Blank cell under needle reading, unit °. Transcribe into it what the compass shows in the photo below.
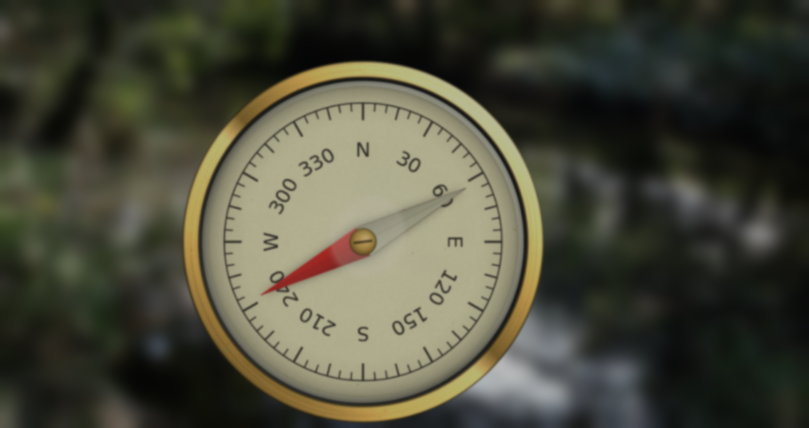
242.5 °
